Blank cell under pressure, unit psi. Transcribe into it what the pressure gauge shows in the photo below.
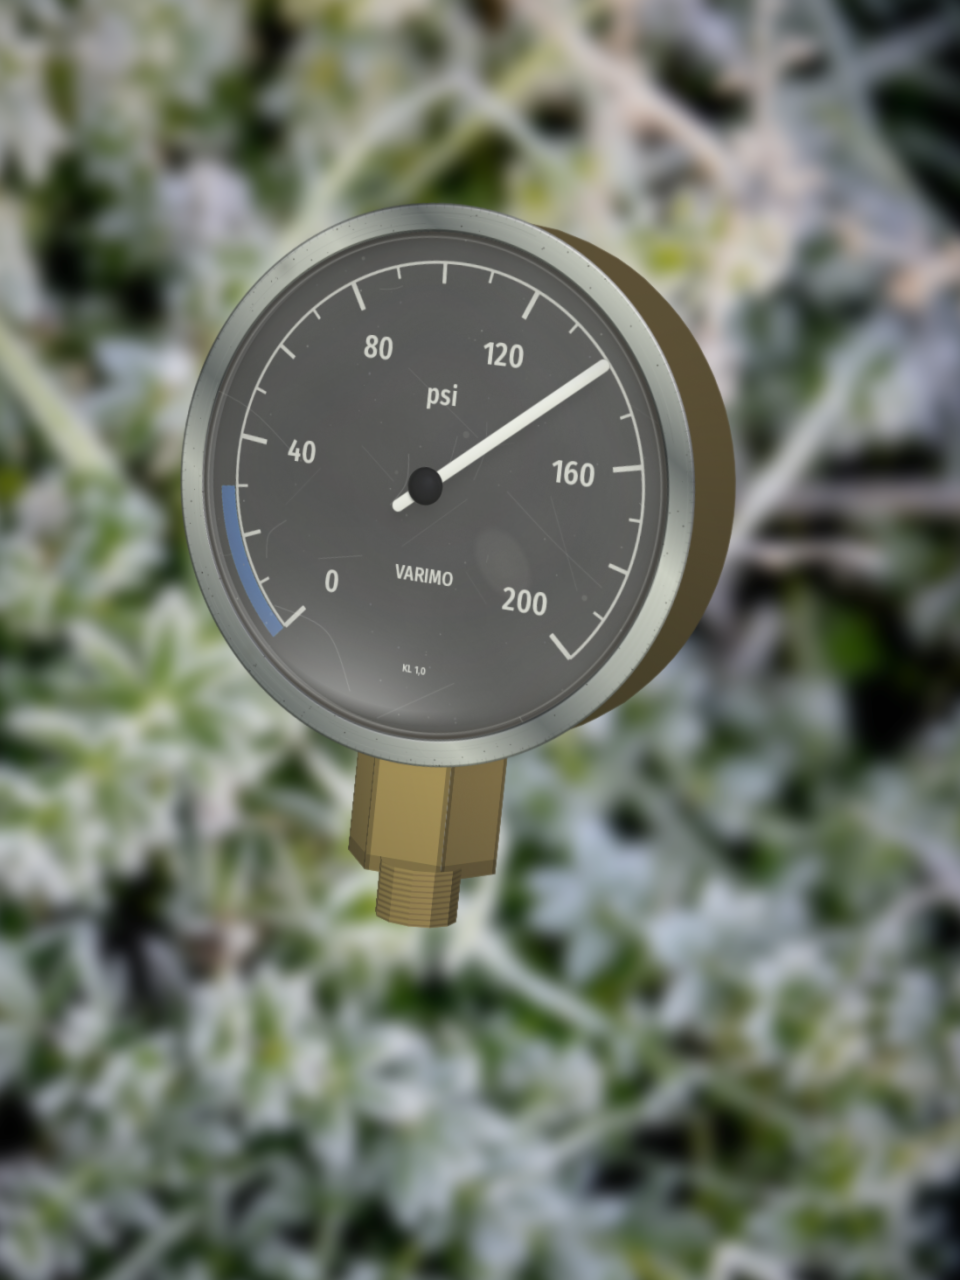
140 psi
